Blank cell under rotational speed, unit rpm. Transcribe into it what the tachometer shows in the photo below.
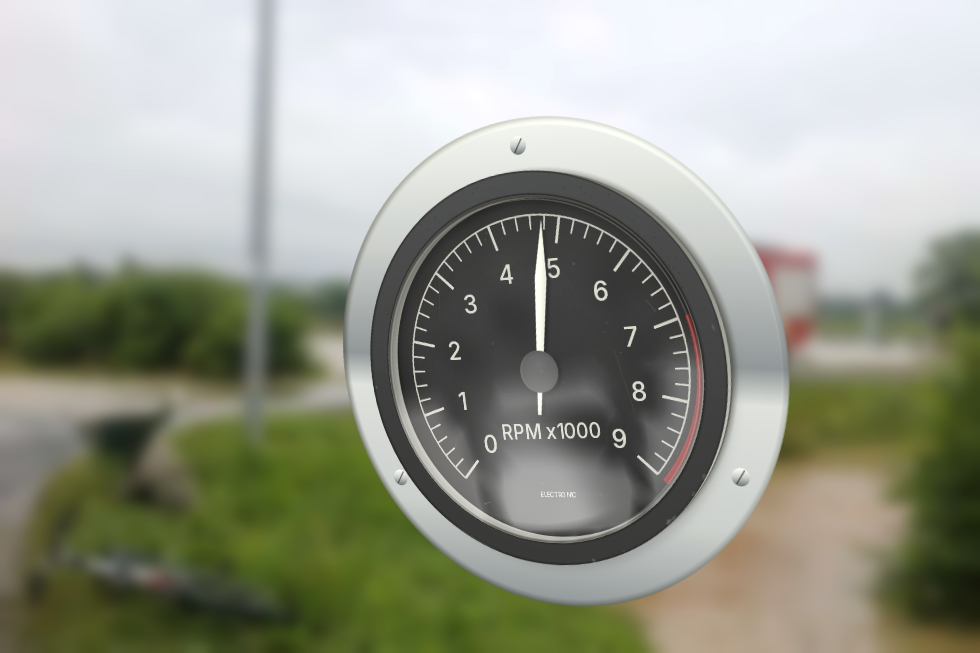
4800 rpm
